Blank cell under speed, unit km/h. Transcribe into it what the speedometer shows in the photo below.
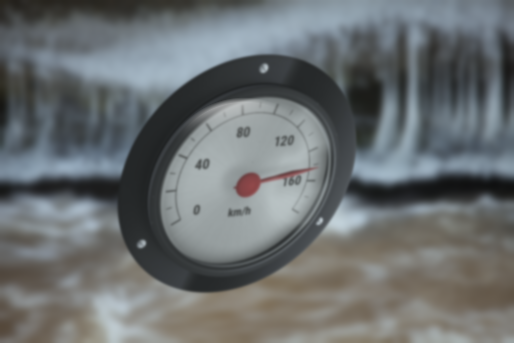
150 km/h
